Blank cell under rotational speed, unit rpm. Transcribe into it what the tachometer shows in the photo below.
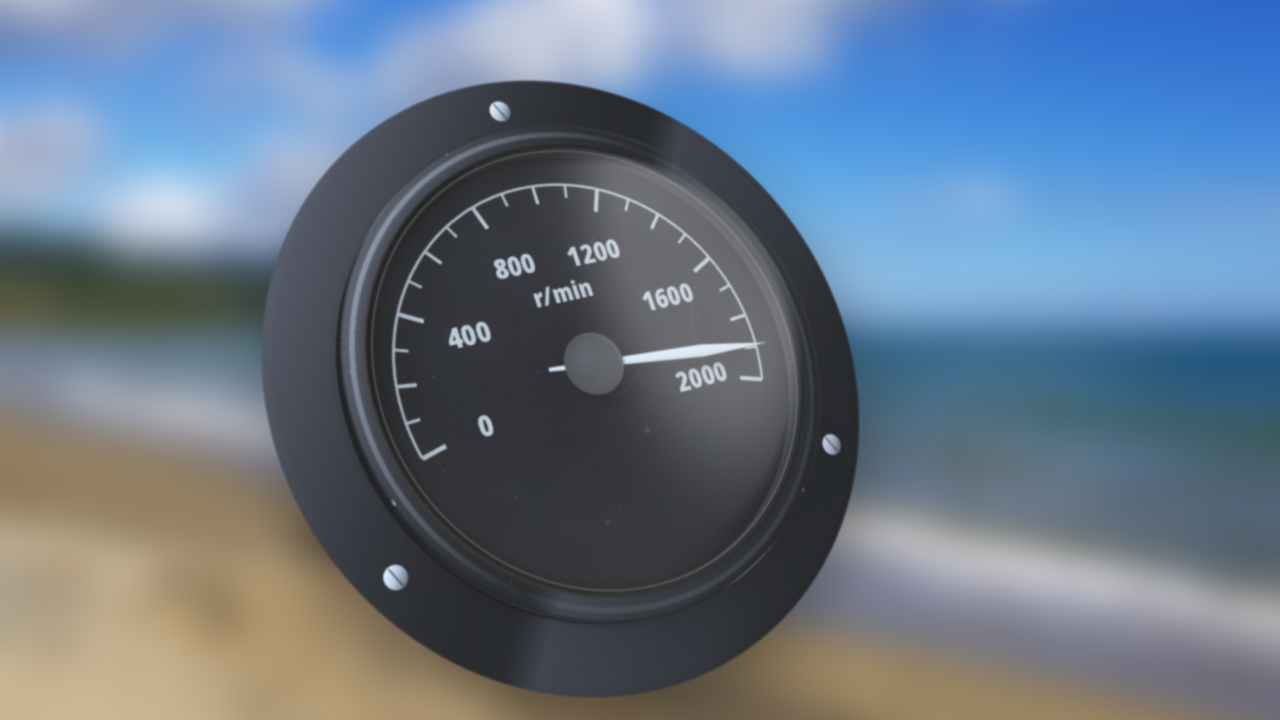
1900 rpm
